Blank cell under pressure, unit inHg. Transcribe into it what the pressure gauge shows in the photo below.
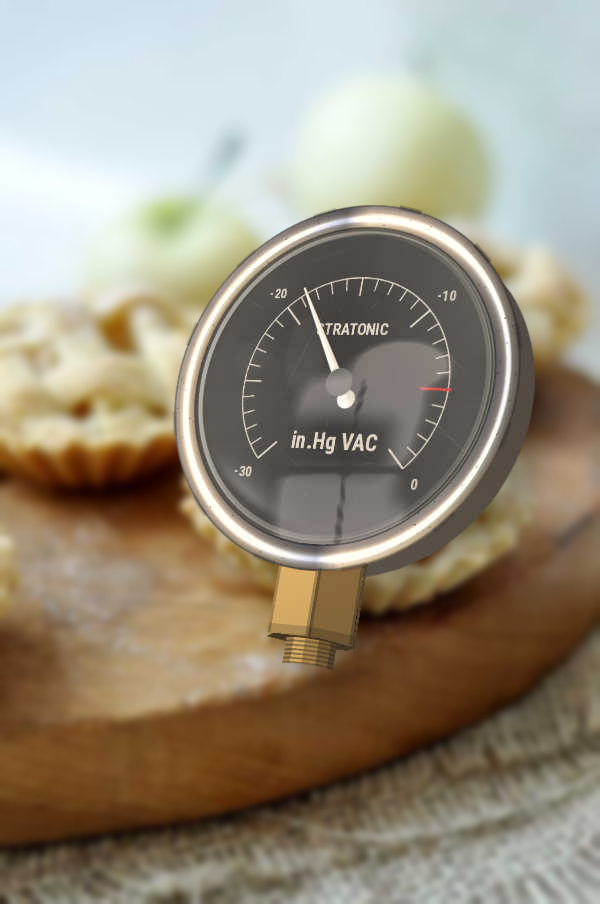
-18.5 inHg
